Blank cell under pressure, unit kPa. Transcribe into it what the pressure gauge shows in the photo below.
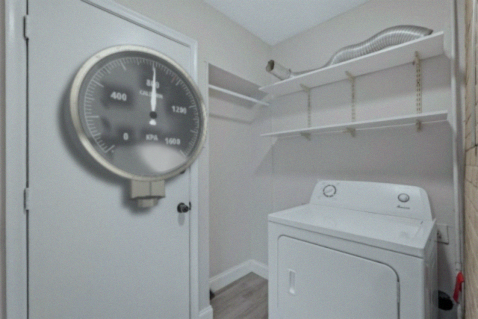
800 kPa
